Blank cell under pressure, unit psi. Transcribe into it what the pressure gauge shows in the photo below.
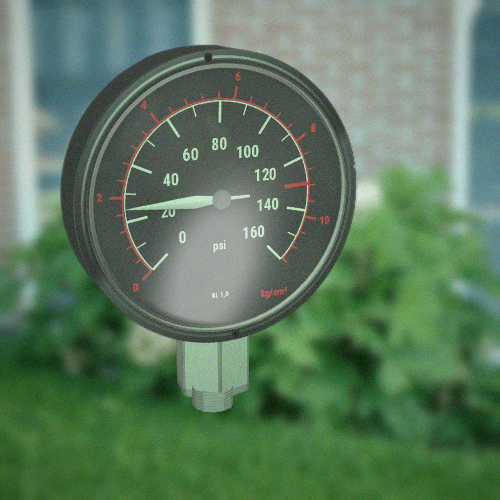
25 psi
